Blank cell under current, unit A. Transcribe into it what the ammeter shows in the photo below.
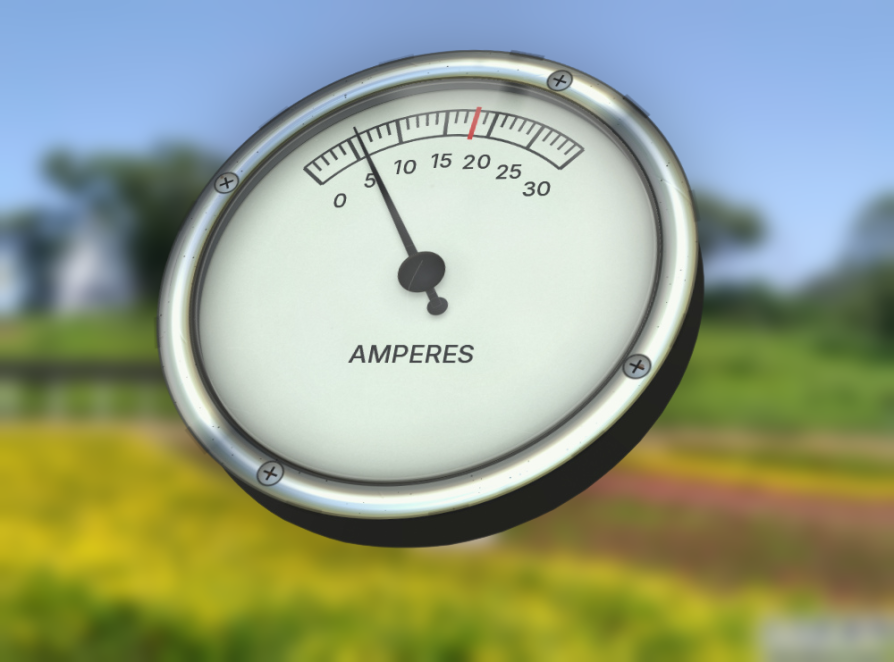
6 A
